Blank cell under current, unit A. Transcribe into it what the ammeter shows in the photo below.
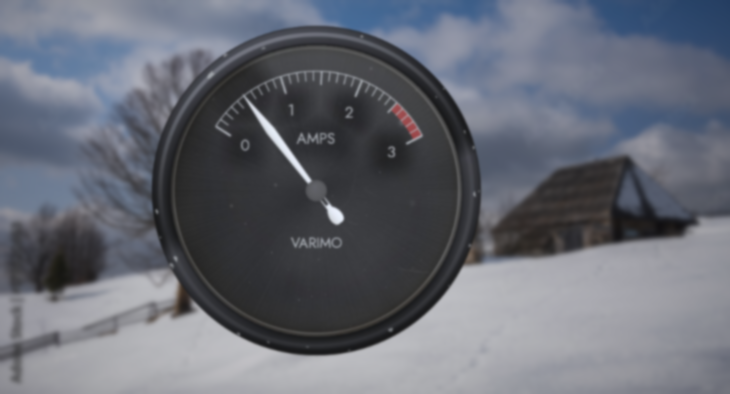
0.5 A
